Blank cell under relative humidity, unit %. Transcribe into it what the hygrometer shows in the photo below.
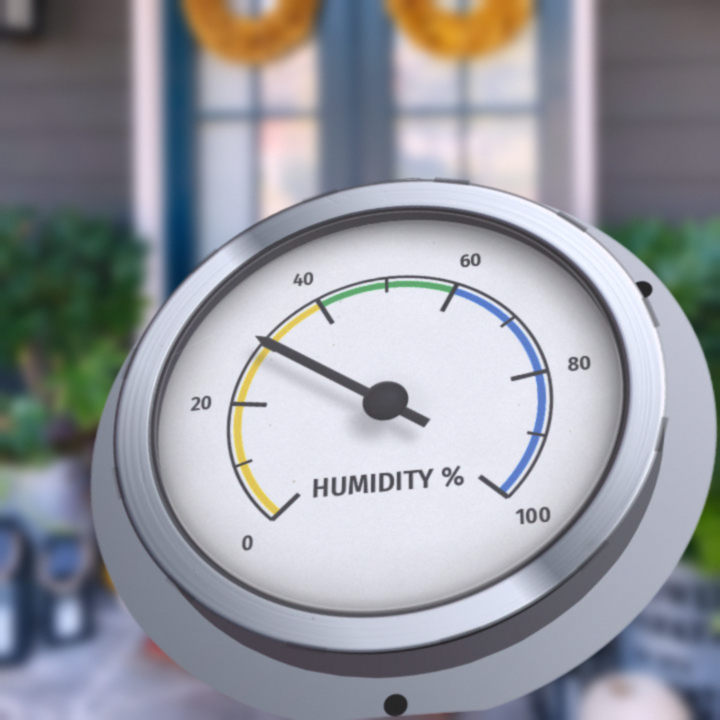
30 %
